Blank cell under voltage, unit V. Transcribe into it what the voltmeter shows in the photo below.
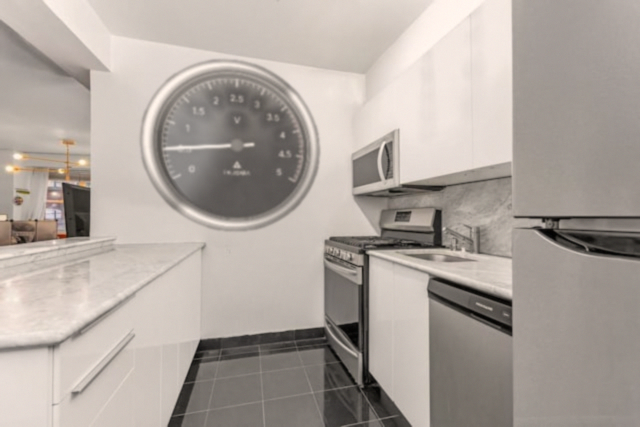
0.5 V
